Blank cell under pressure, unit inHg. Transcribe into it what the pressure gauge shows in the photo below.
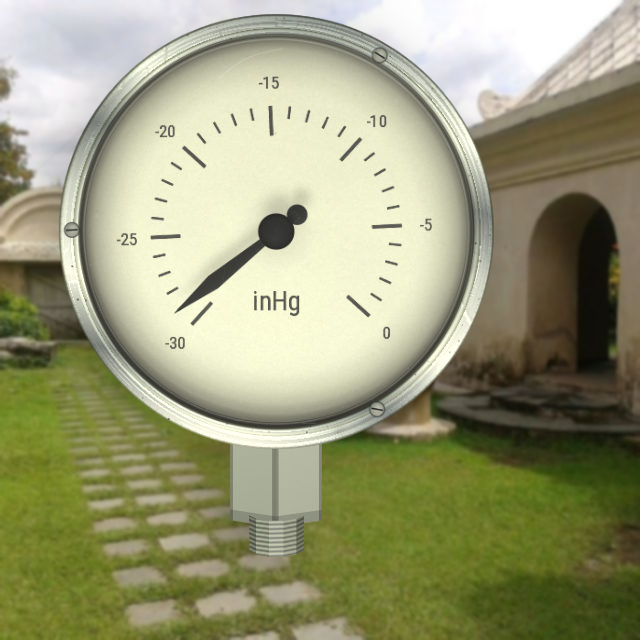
-29 inHg
